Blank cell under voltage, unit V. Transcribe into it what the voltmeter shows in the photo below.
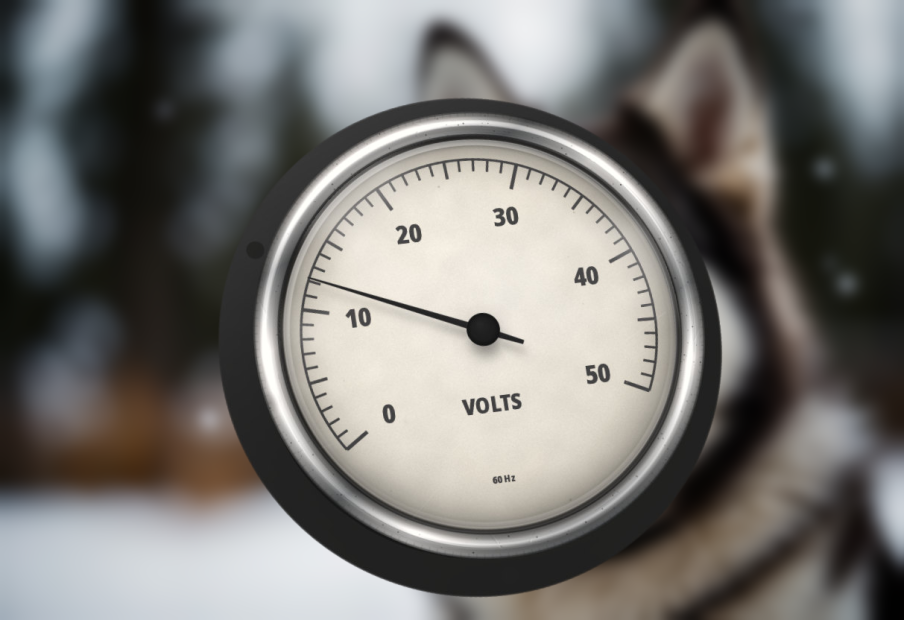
12 V
